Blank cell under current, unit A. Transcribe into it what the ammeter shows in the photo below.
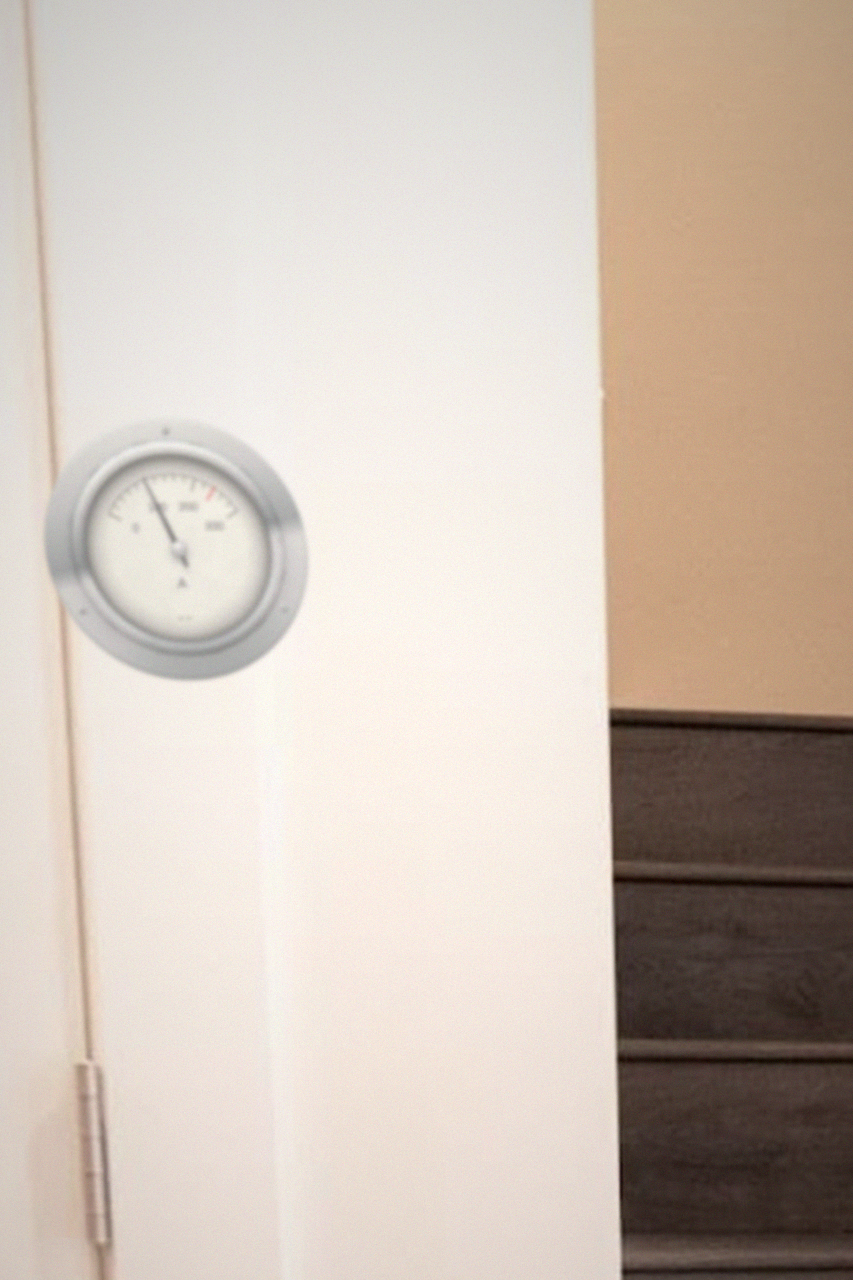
100 A
